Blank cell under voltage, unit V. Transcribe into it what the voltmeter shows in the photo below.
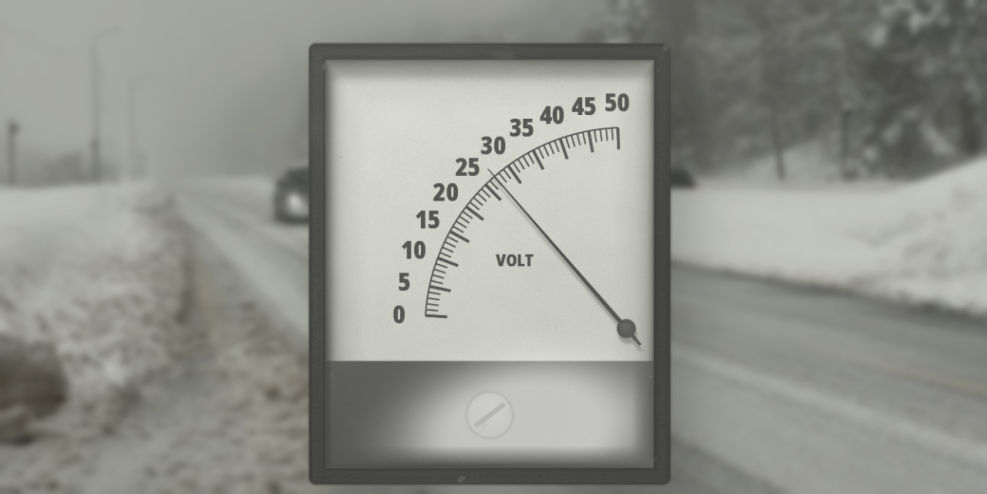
27 V
